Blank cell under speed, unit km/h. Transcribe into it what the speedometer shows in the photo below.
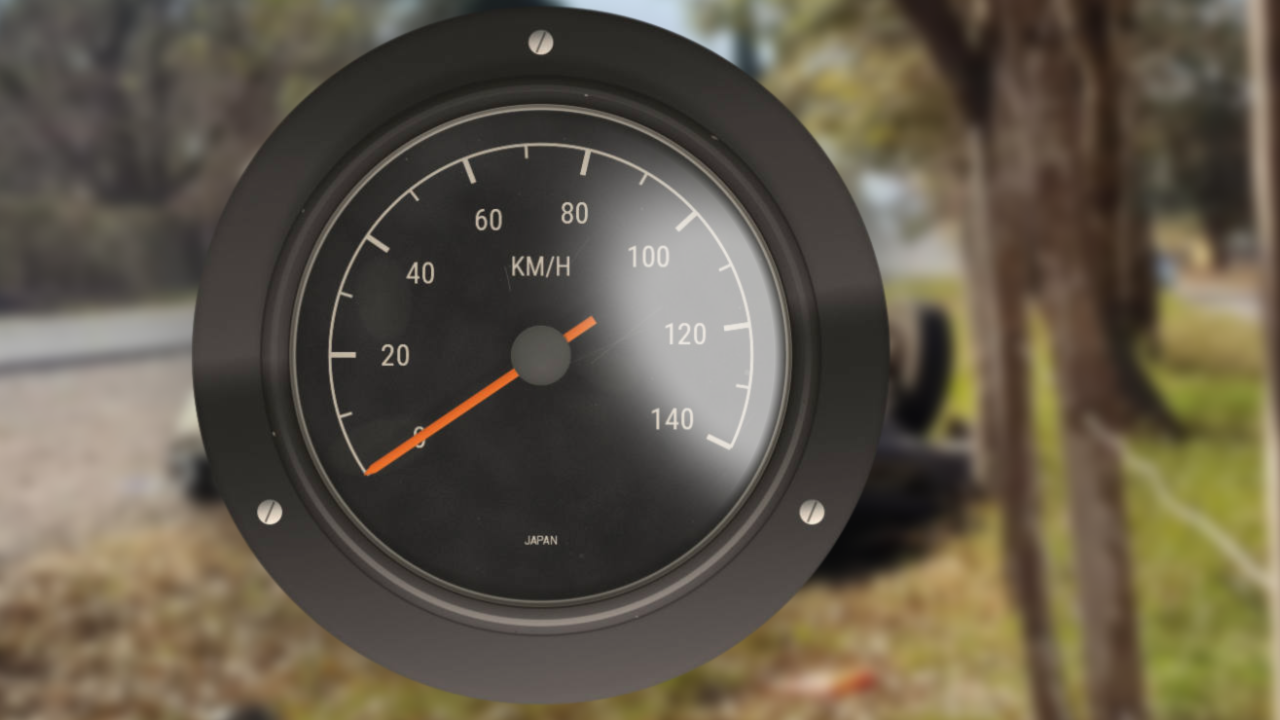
0 km/h
